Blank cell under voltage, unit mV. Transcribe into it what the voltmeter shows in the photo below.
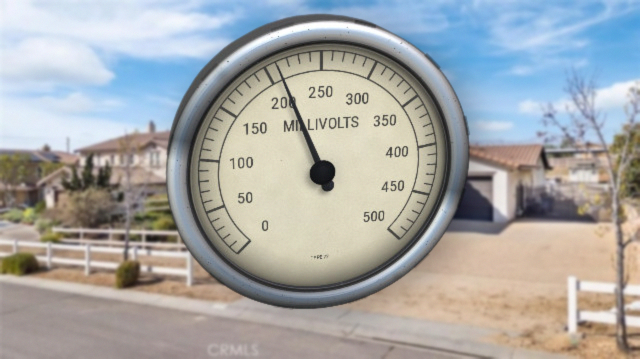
210 mV
